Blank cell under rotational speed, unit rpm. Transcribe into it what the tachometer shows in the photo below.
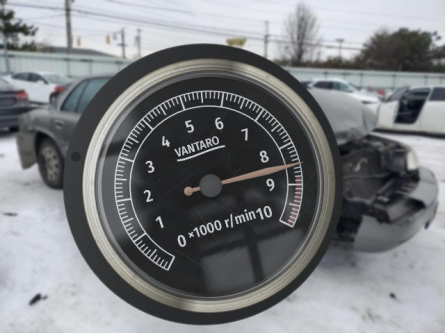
8500 rpm
